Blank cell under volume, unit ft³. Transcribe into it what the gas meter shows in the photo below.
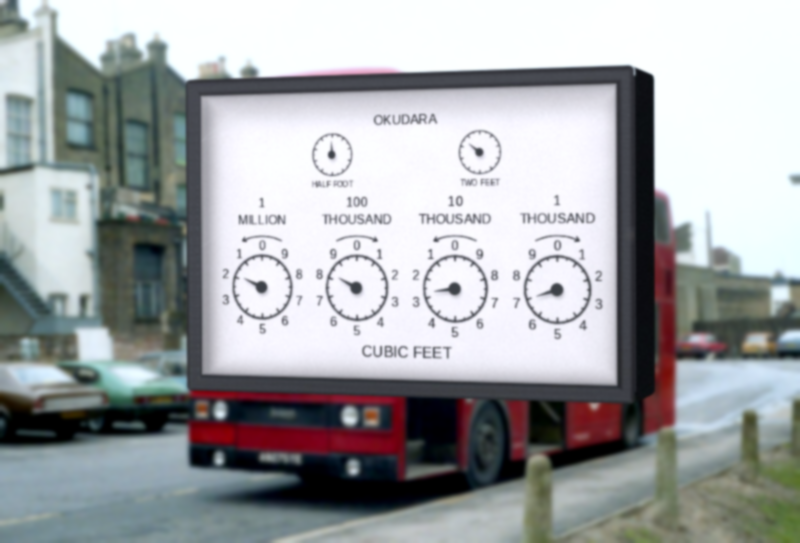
182700 ft³
